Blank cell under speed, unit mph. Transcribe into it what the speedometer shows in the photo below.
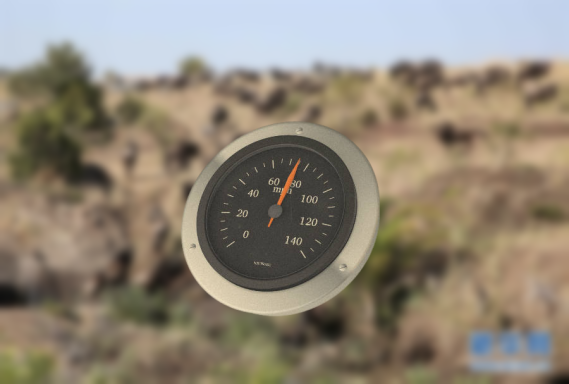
75 mph
